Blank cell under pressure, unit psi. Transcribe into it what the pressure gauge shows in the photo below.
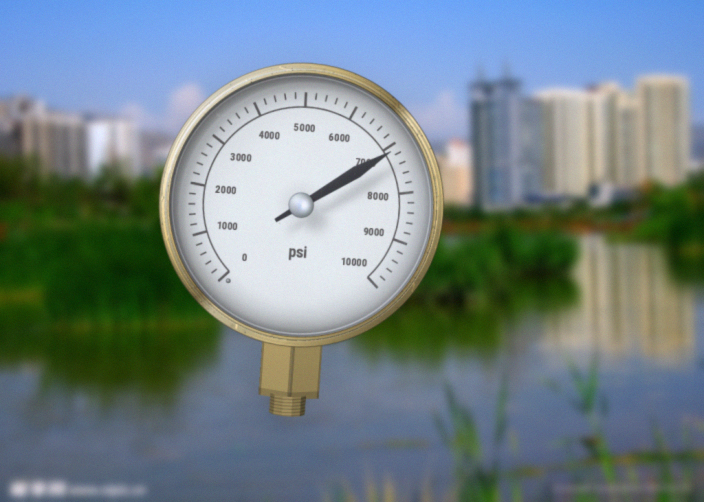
7100 psi
